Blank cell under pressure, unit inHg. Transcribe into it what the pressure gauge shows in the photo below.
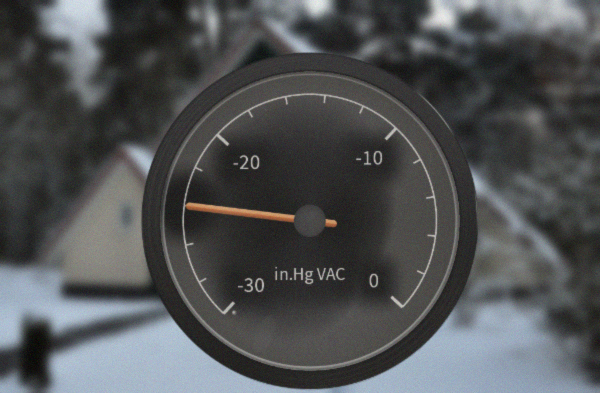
-24 inHg
